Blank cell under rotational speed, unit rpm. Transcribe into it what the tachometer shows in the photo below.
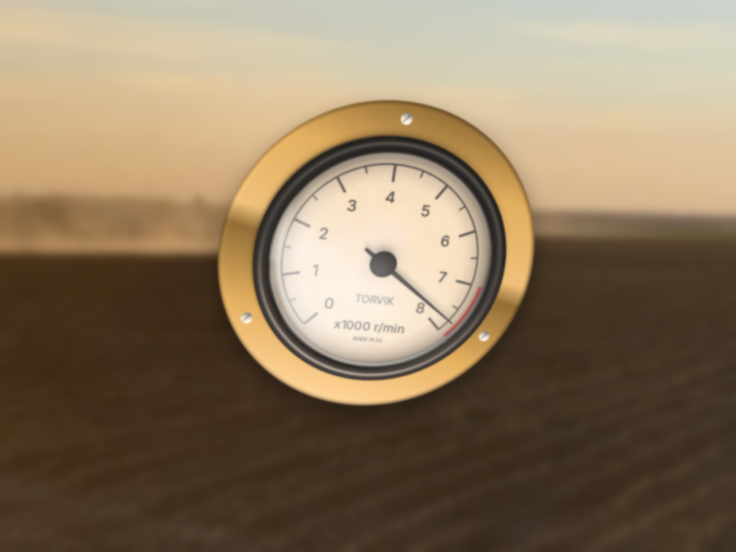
7750 rpm
